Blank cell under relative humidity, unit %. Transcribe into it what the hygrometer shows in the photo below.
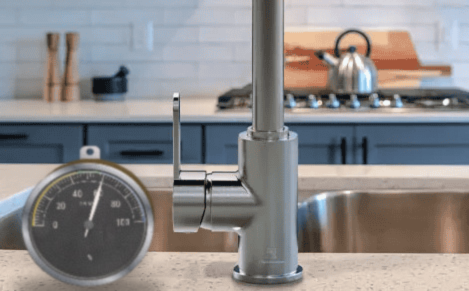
60 %
